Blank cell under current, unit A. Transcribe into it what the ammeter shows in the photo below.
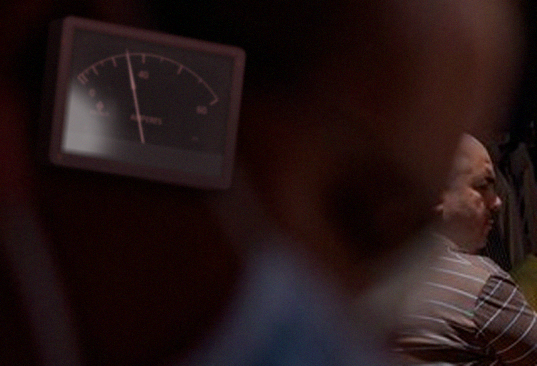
35 A
